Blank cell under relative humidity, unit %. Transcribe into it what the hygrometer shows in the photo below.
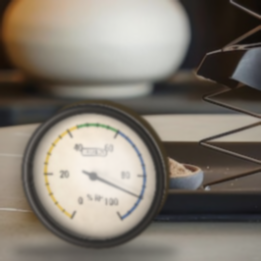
88 %
